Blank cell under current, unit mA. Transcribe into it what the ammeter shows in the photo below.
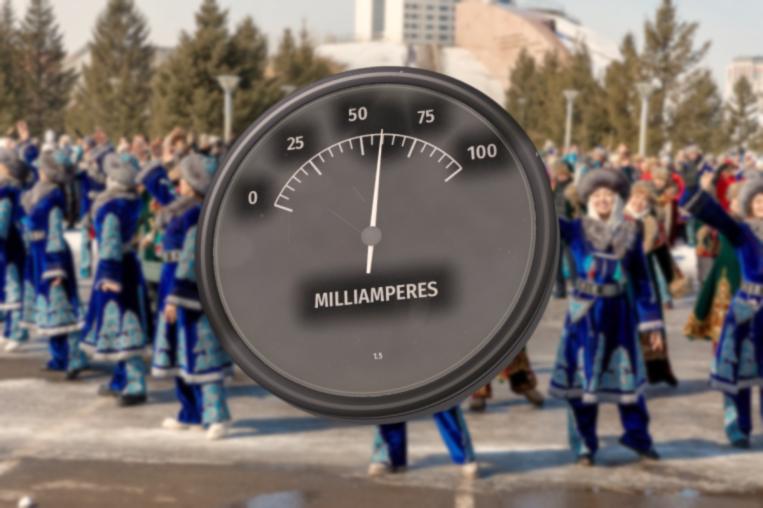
60 mA
